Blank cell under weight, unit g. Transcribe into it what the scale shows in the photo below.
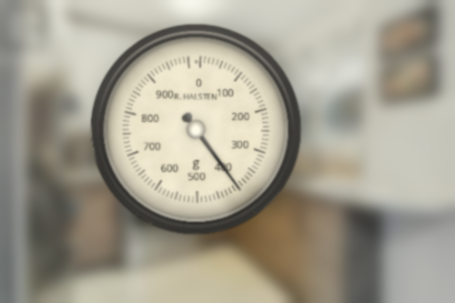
400 g
